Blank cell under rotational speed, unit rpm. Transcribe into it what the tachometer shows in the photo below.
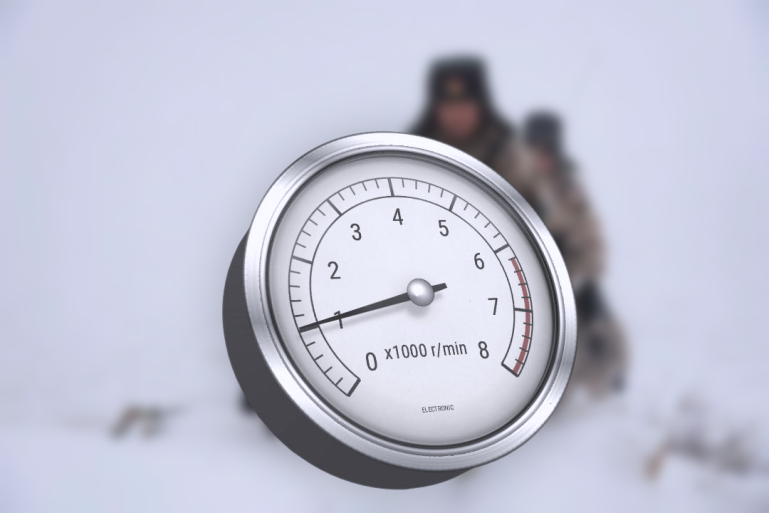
1000 rpm
